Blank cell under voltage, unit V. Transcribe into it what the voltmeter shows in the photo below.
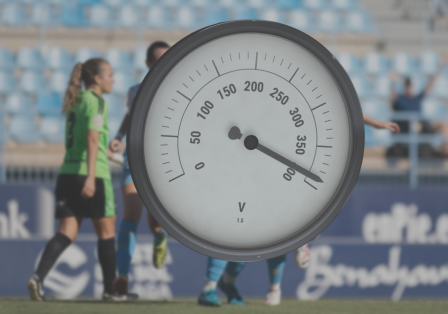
390 V
